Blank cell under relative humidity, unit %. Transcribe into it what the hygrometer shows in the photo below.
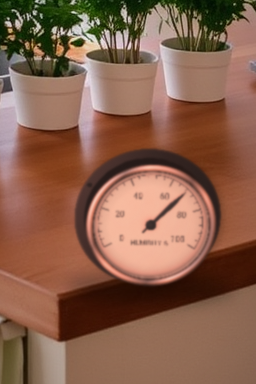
68 %
